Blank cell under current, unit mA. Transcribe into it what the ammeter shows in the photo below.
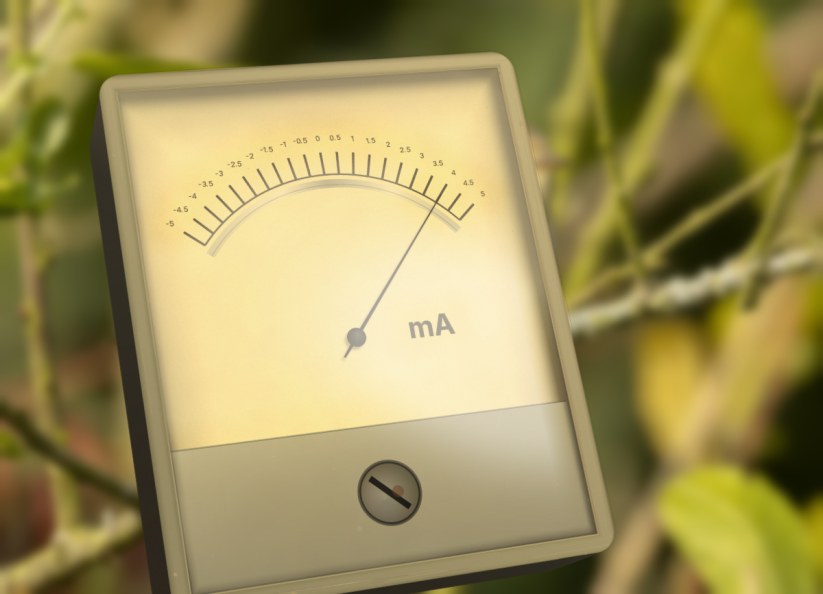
4 mA
